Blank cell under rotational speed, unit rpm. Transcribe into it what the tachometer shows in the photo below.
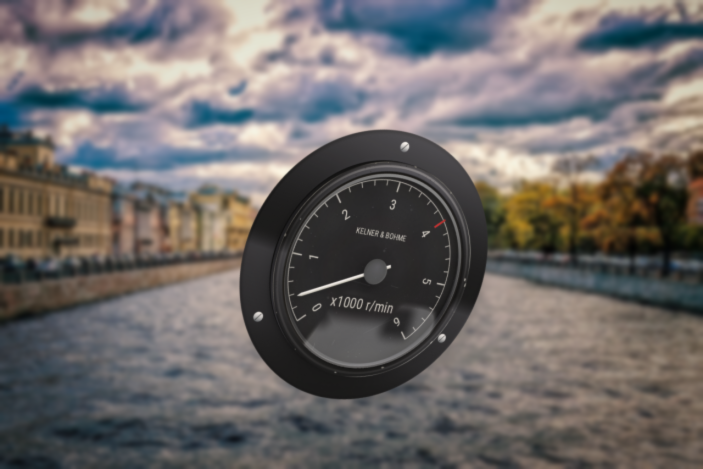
400 rpm
